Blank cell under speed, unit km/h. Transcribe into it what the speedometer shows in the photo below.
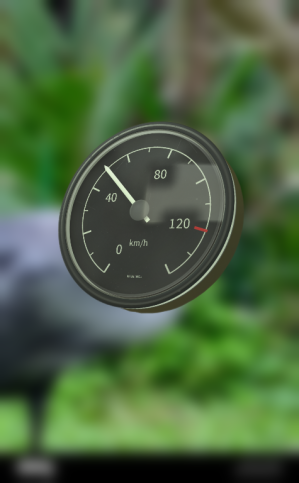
50 km/h
